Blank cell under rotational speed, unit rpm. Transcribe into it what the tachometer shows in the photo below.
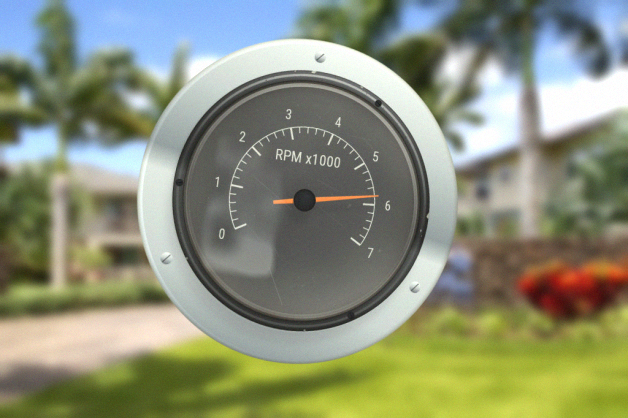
5800 rpm
